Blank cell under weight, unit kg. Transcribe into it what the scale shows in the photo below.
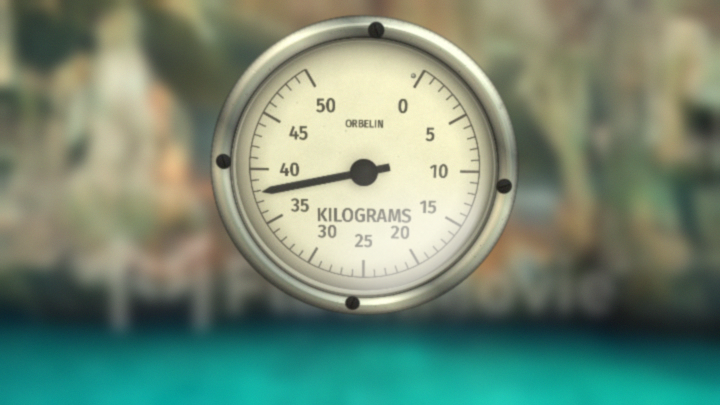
38 kg
